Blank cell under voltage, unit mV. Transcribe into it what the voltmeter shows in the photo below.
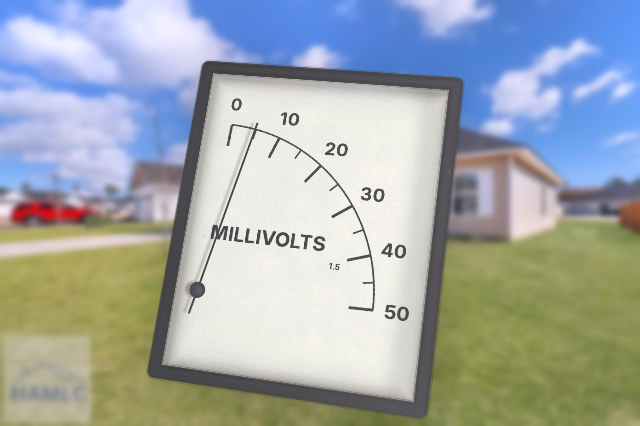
5 mV
